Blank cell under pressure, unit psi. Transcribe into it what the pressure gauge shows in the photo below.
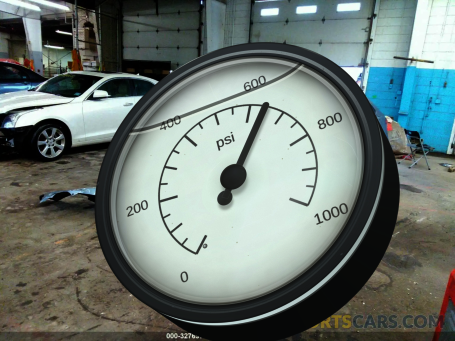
650 psi
